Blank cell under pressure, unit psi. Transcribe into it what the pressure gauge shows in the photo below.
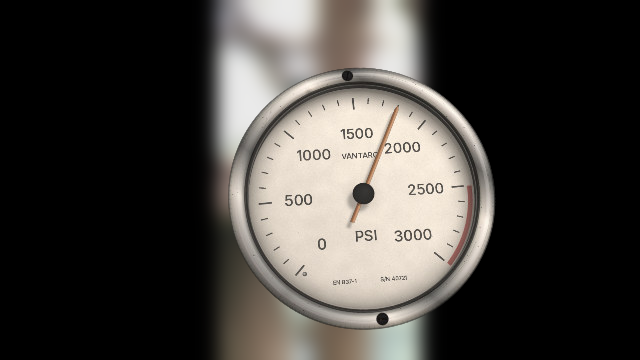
1800 psi
